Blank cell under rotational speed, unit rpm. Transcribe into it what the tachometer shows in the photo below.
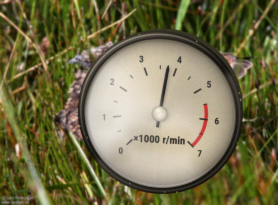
3750 rpm
